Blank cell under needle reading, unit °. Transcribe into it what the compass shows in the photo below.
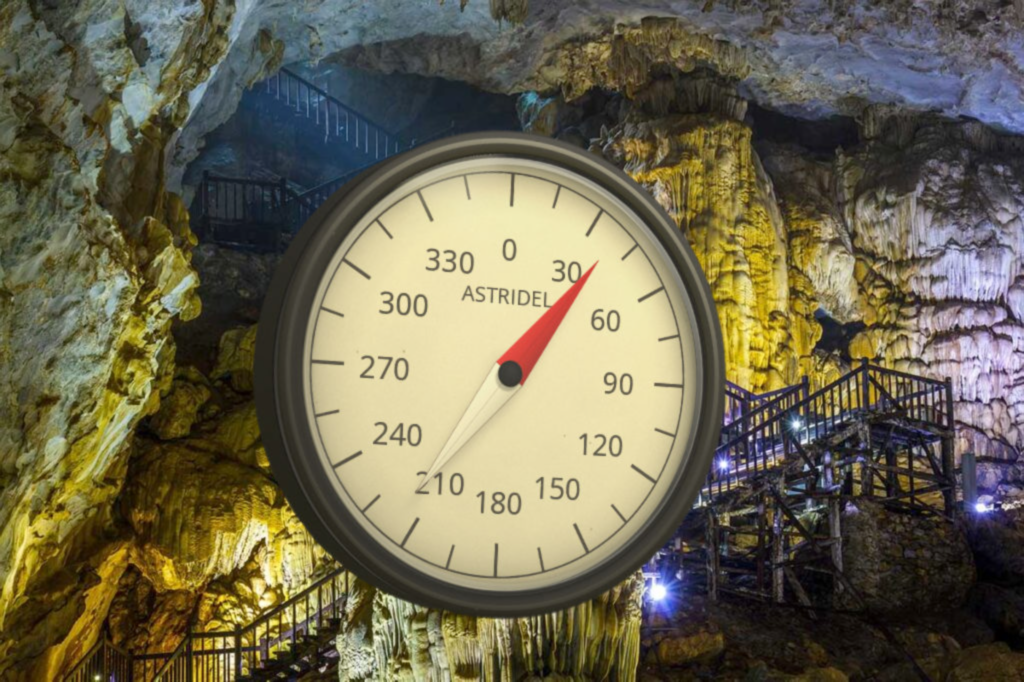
37.5 °
